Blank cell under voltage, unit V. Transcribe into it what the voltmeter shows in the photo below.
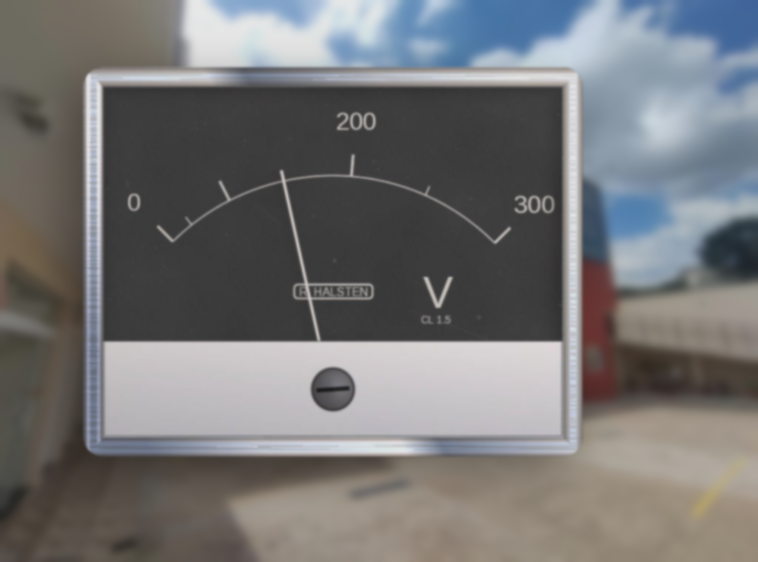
150 V
